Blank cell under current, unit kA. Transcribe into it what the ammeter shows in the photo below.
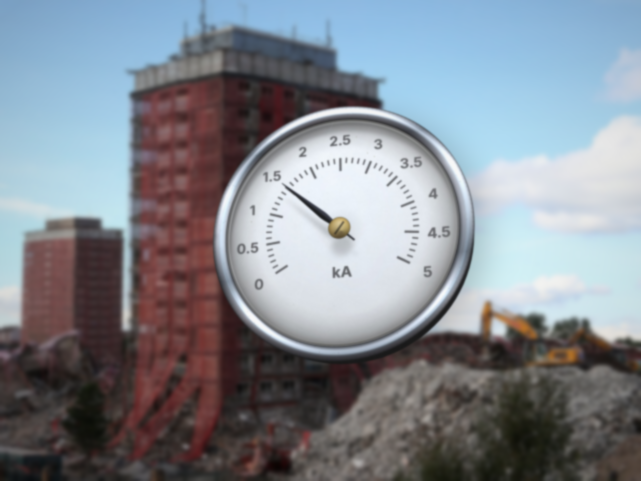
1.5 kA
